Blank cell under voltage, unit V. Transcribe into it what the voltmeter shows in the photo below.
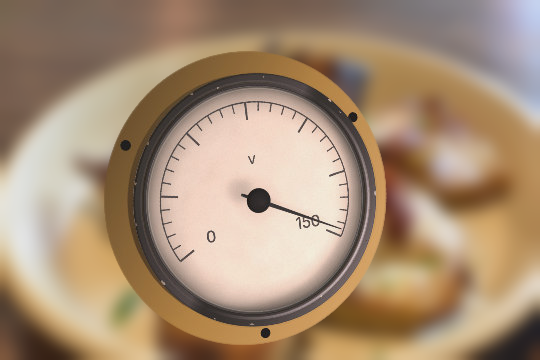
147.5 V
